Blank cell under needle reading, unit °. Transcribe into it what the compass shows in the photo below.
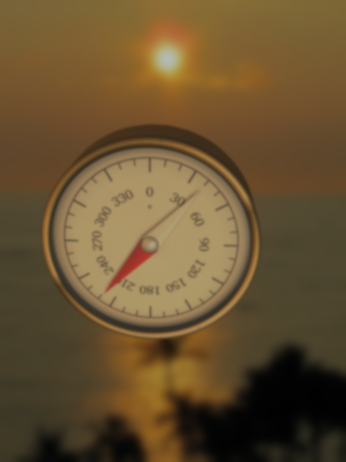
220 °
